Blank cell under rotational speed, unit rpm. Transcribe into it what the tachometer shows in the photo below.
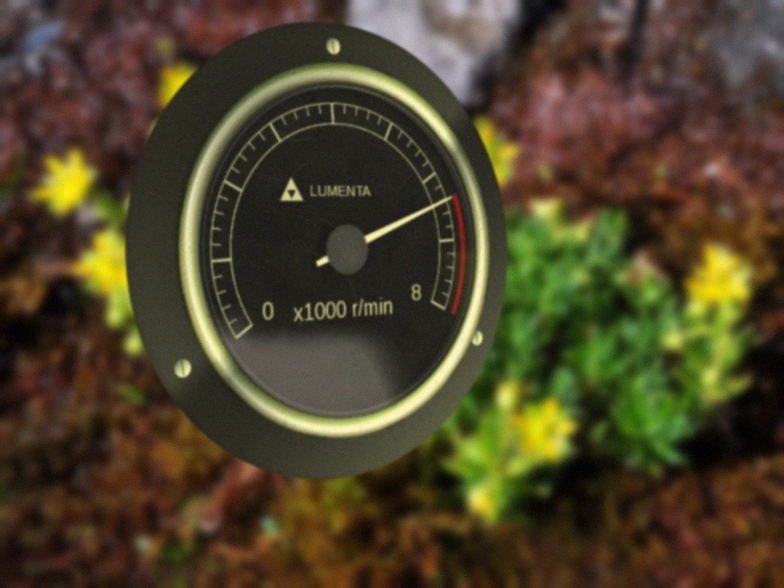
6400 rpm
